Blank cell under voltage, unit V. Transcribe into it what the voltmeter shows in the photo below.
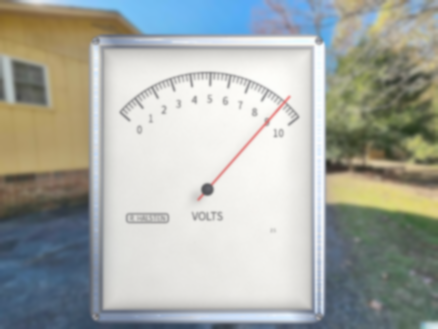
9 V
